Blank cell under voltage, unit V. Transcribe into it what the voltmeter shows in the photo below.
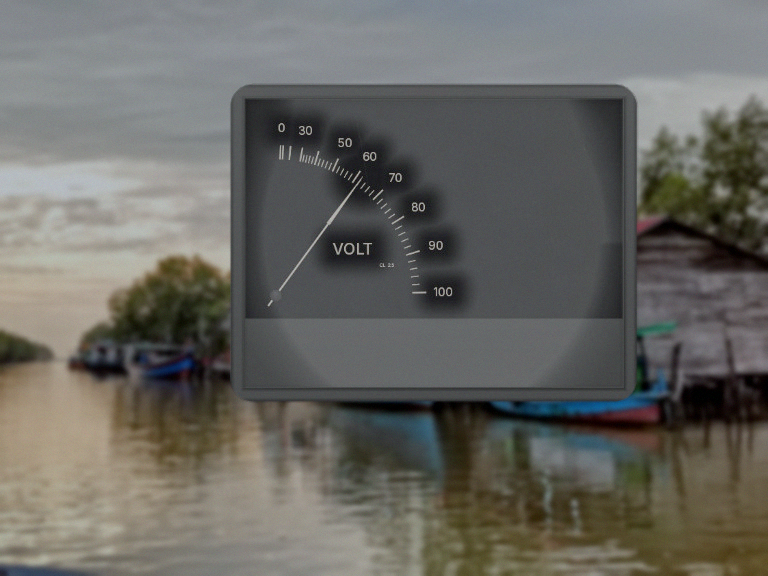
62 V
